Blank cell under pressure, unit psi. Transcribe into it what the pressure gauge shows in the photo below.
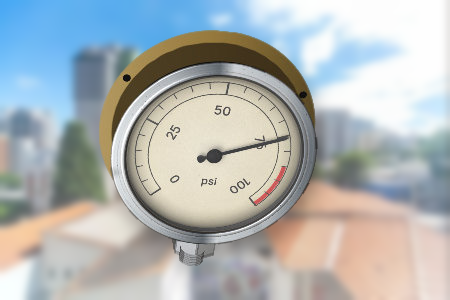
75 psi
